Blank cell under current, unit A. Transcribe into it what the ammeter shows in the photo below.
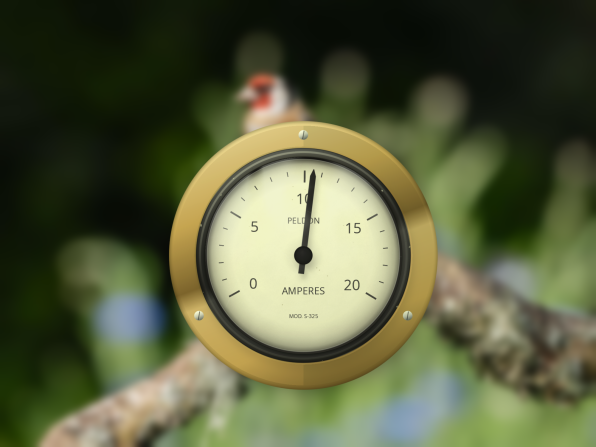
10.5 A
